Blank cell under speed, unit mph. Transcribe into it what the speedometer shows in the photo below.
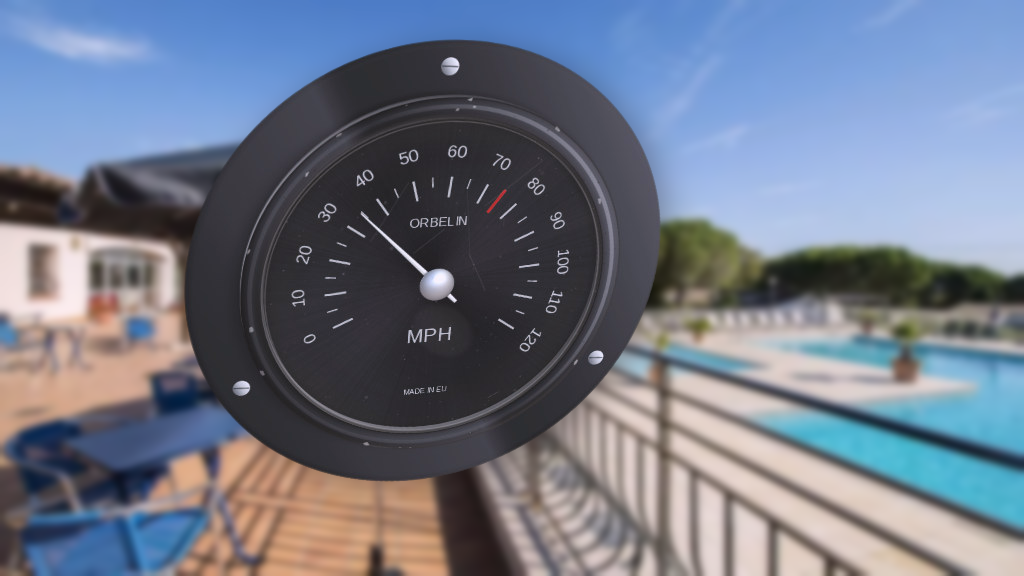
35 mph
